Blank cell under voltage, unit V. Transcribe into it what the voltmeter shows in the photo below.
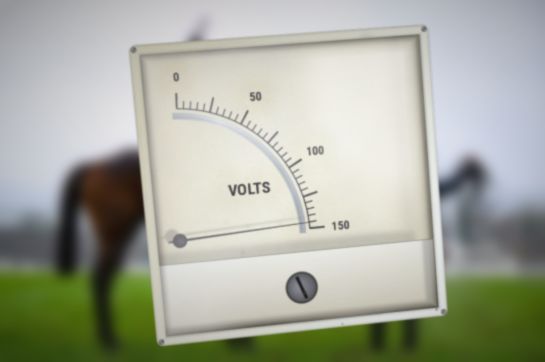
145 V
